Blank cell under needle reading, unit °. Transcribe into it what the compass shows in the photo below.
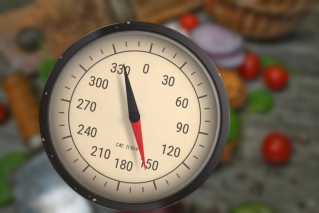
155 °
